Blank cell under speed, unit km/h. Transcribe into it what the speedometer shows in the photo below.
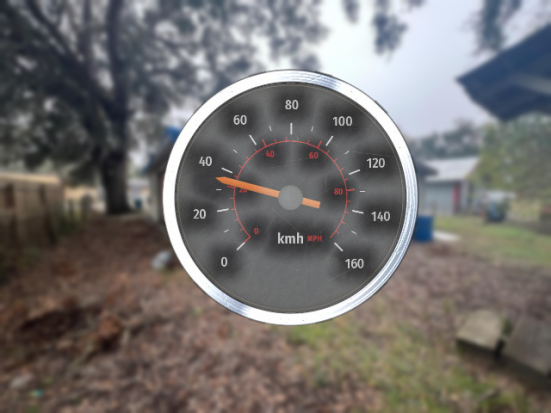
35 km/h
